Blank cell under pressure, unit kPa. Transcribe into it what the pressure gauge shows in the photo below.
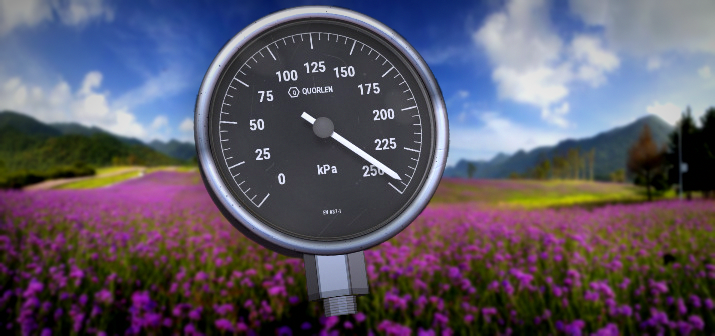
245 kPa
